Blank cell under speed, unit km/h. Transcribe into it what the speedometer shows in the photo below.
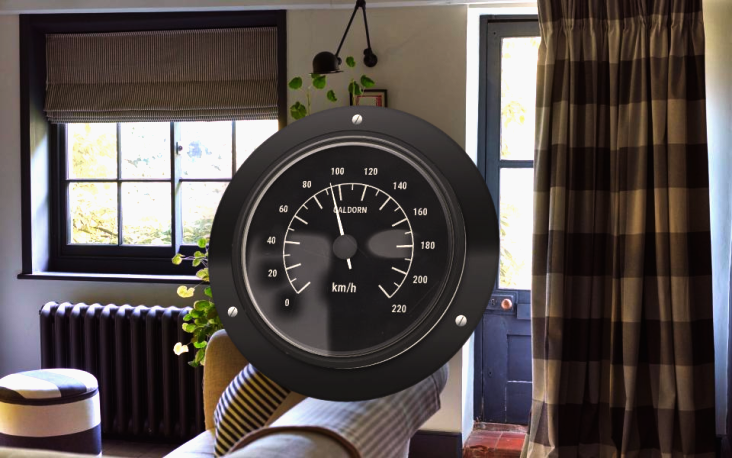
95 km/h
